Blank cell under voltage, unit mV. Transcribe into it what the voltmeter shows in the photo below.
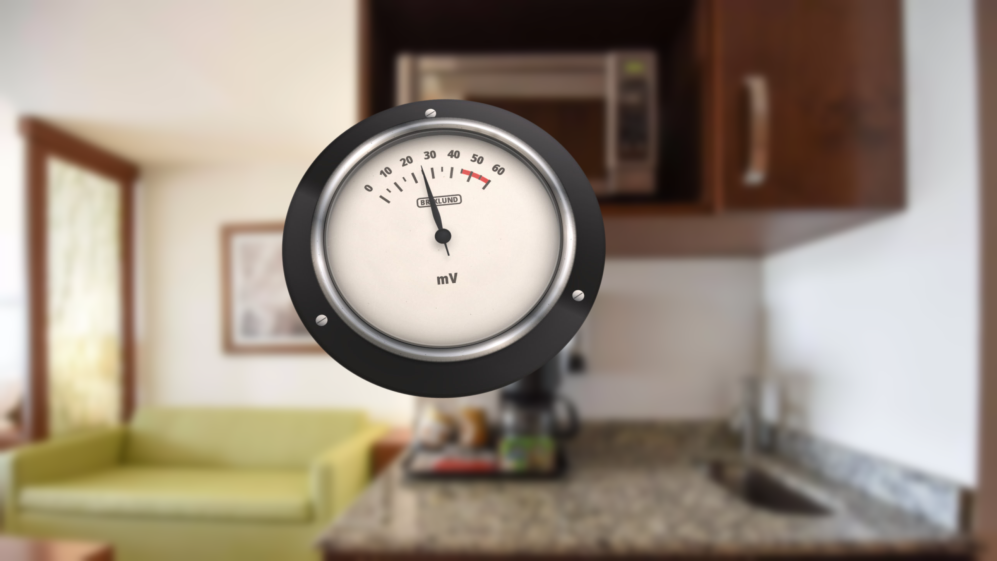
25 mV
